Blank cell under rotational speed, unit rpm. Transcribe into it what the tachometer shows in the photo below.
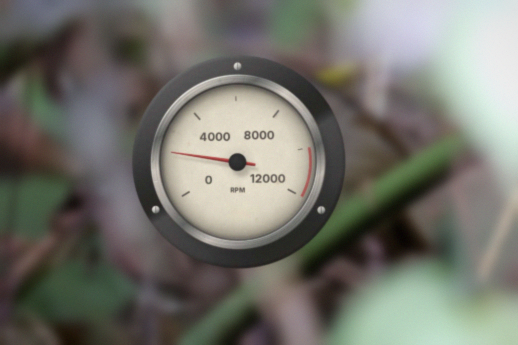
2000 rpm
